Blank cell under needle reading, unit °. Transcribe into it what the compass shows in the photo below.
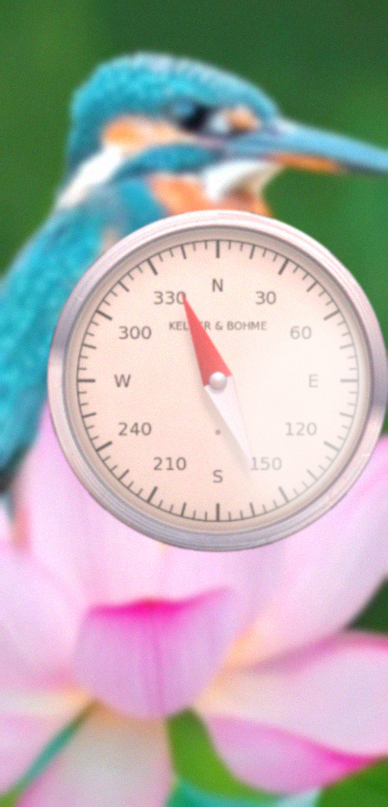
337.5 °
